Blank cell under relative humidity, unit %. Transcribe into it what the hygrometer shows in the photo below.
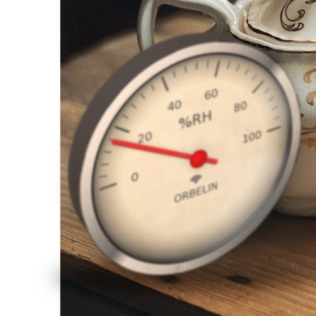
16 %
